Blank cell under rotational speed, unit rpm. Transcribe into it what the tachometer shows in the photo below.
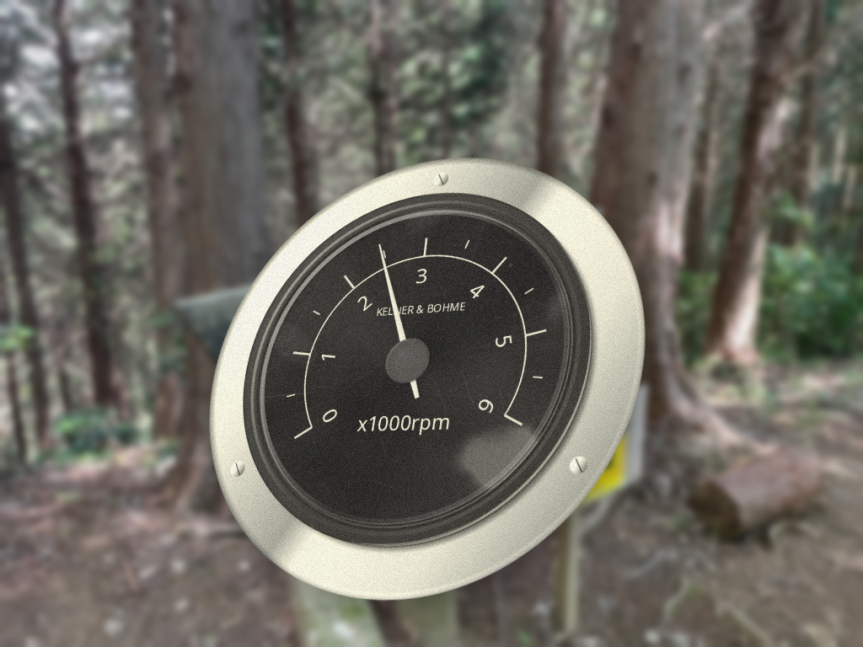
2500 rpm
